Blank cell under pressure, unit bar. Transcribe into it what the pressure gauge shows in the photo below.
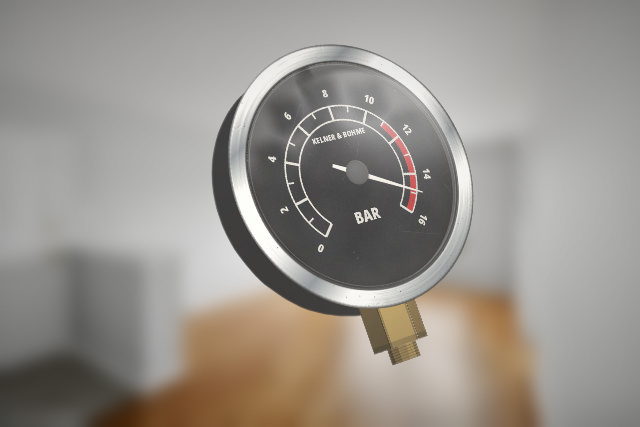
15 bar
